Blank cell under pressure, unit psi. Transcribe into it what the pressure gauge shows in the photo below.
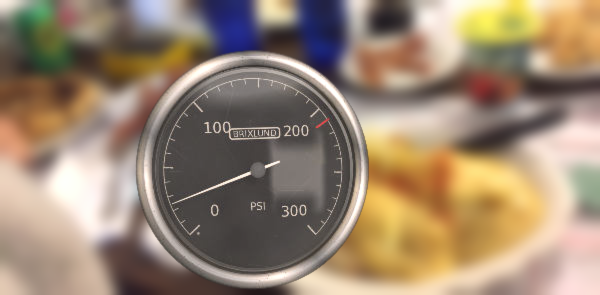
25 psi
